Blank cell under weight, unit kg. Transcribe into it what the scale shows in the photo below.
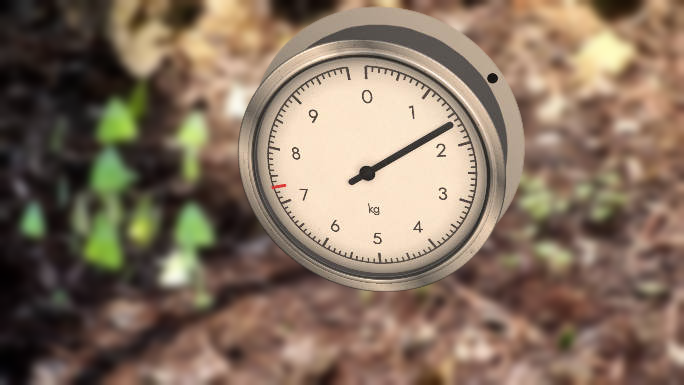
1.6 kg
